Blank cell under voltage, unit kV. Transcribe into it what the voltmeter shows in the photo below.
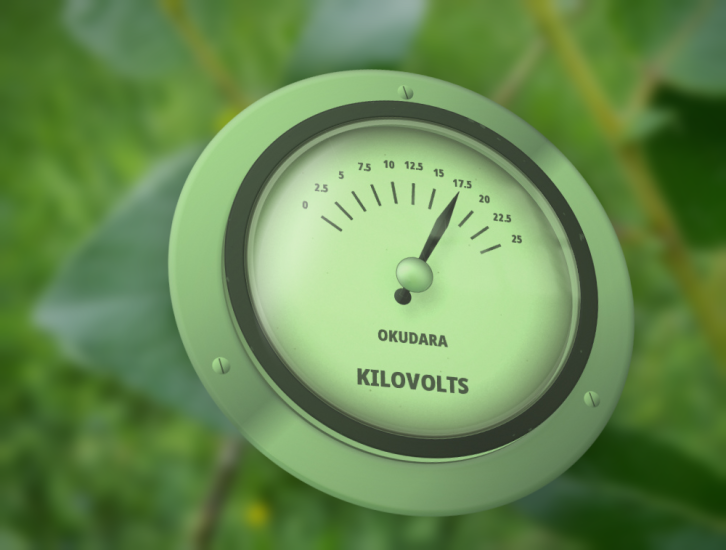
17.5 kV
